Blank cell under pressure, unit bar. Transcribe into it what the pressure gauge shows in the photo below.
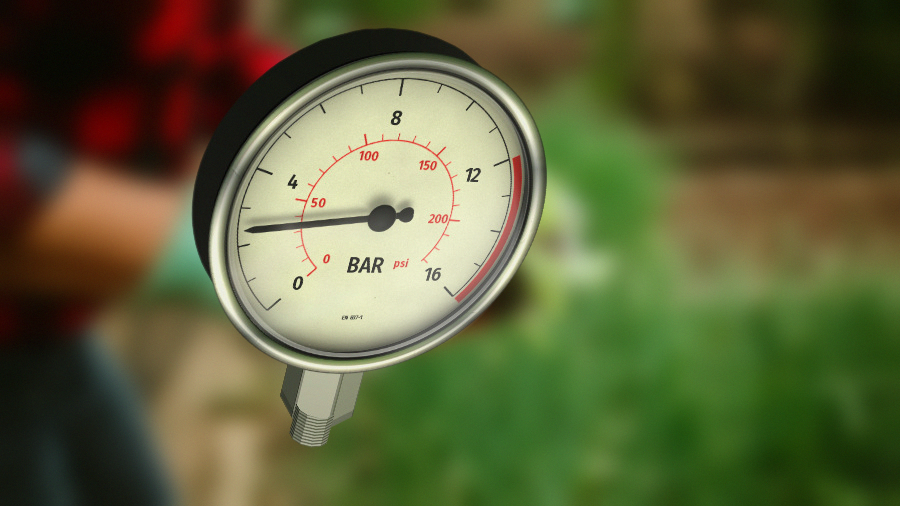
2.5 bar
